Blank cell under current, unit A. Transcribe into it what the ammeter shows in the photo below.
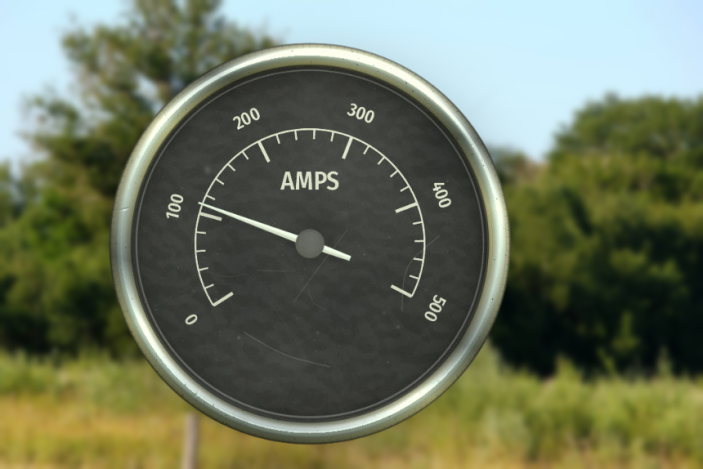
110 A
